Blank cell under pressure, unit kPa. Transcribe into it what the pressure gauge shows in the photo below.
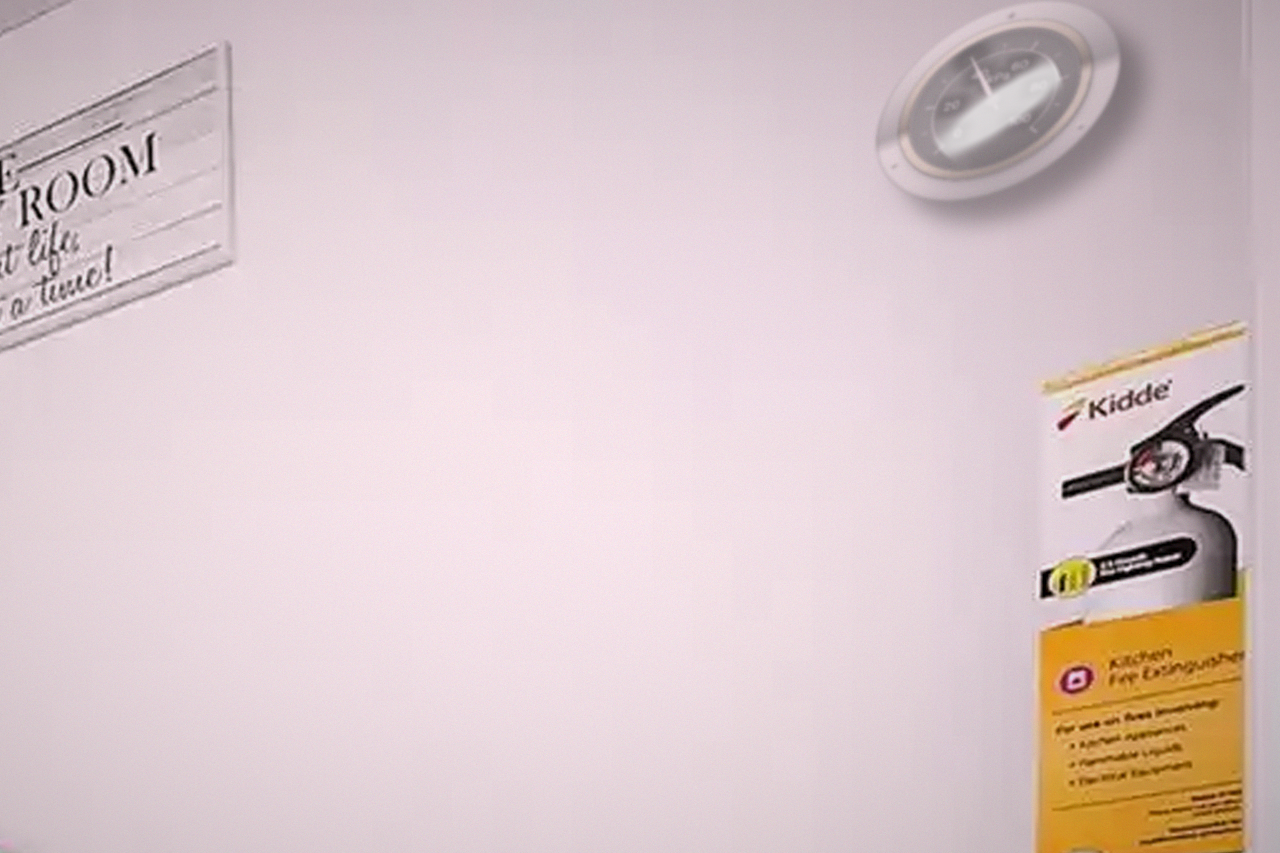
40 kPa
